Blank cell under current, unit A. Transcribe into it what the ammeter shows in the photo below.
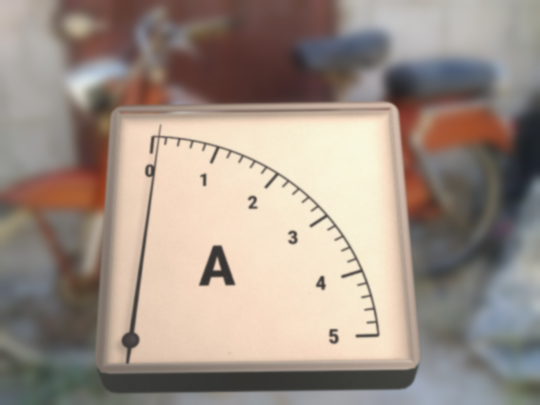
0.1 A
